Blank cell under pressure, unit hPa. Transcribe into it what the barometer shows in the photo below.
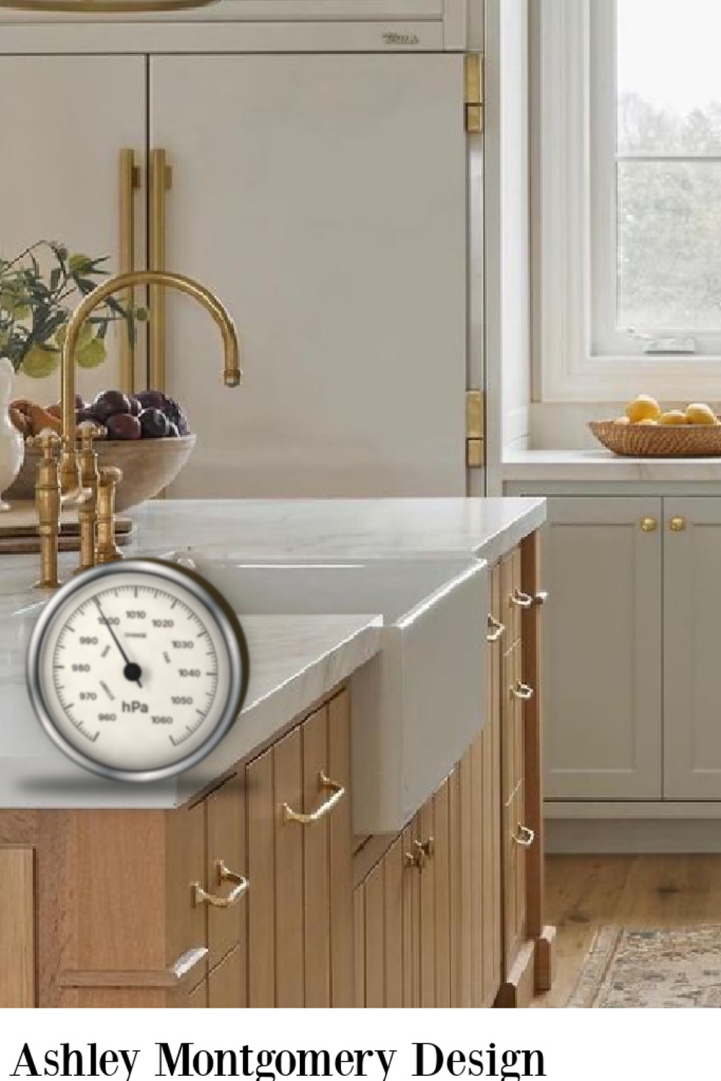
1000 hPa
